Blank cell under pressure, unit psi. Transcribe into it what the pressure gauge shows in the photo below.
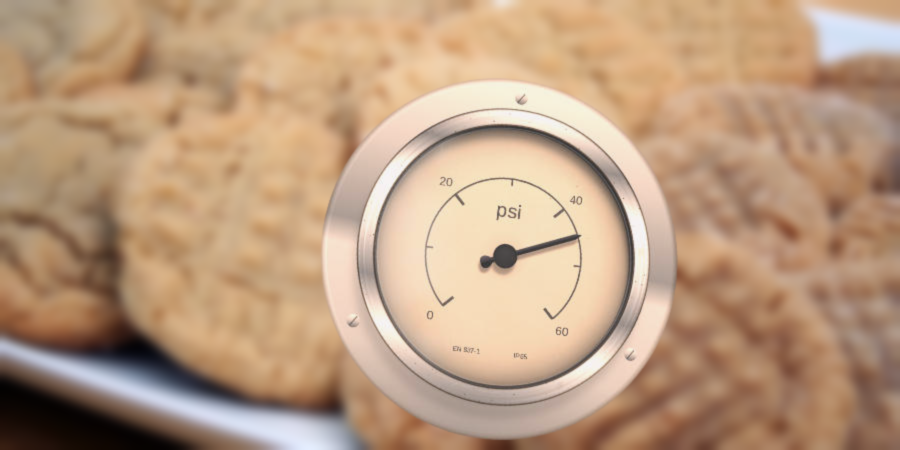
45 psi
